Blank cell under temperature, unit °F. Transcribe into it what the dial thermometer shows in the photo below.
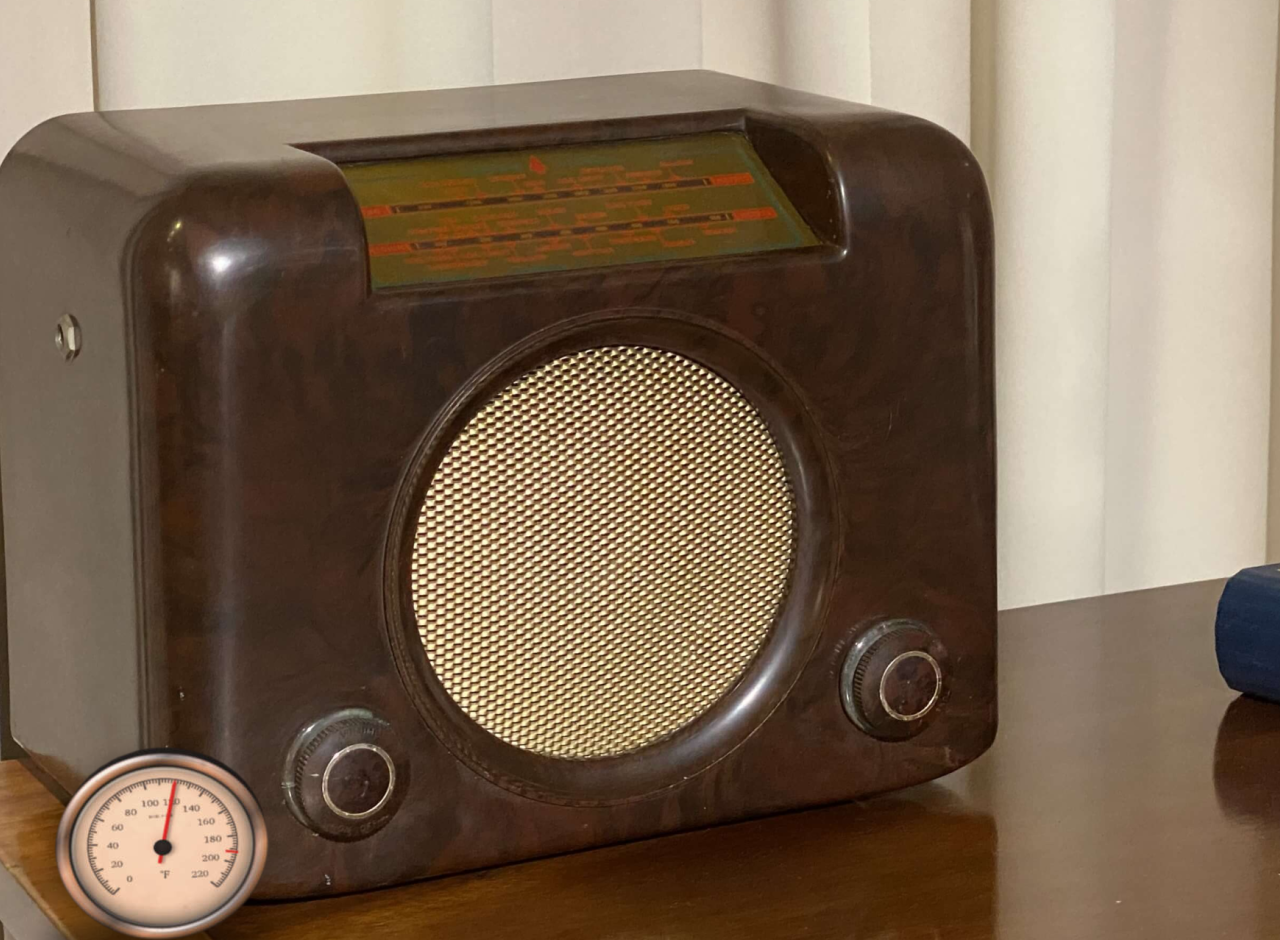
120 °F
